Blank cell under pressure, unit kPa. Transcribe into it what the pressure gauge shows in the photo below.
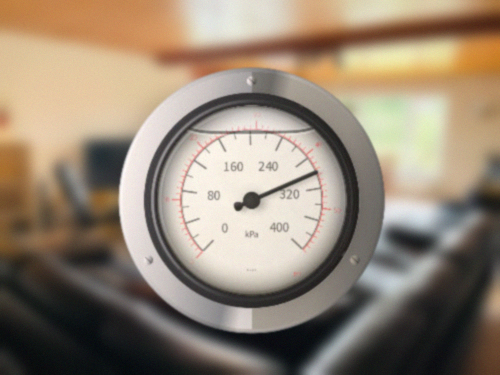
300 kPa
